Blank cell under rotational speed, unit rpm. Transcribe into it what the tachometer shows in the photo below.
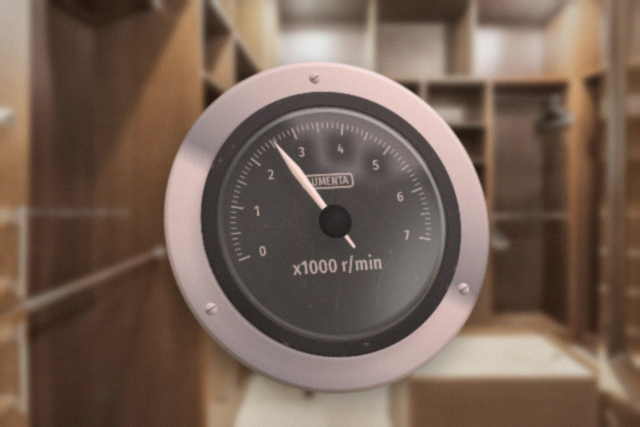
2500 rpm
